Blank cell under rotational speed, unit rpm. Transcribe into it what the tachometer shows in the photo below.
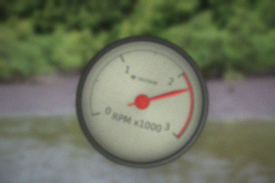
2250 rpm
